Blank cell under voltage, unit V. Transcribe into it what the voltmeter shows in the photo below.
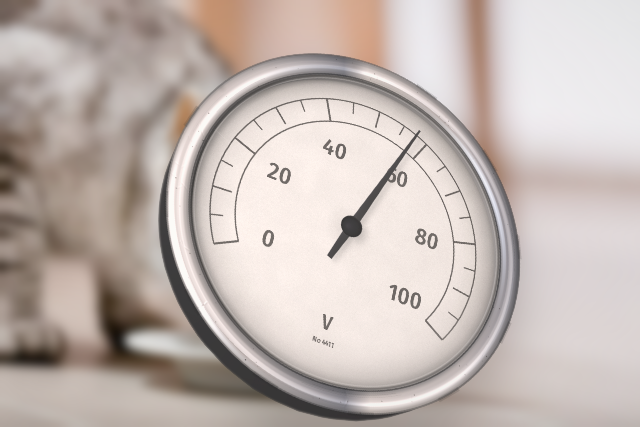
57.5 V
